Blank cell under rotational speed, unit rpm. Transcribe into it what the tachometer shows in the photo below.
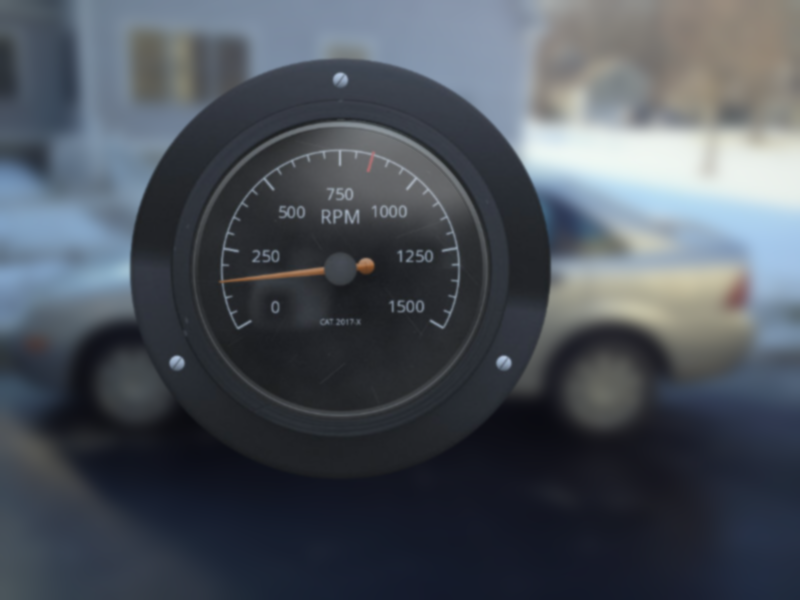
150 rpm
